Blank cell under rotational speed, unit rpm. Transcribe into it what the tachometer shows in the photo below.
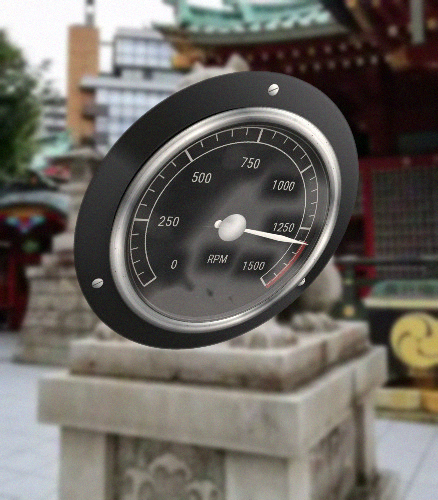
1300 rpm
